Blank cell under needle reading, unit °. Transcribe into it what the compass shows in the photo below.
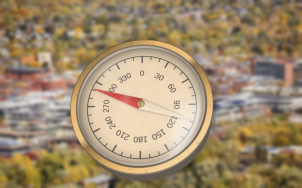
290 °
